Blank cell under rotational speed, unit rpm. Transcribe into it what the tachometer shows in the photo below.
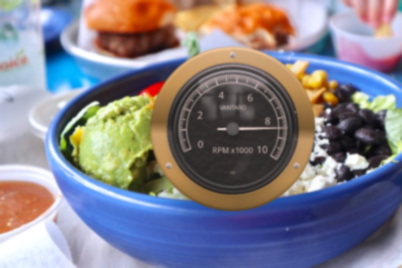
8500 rpm
